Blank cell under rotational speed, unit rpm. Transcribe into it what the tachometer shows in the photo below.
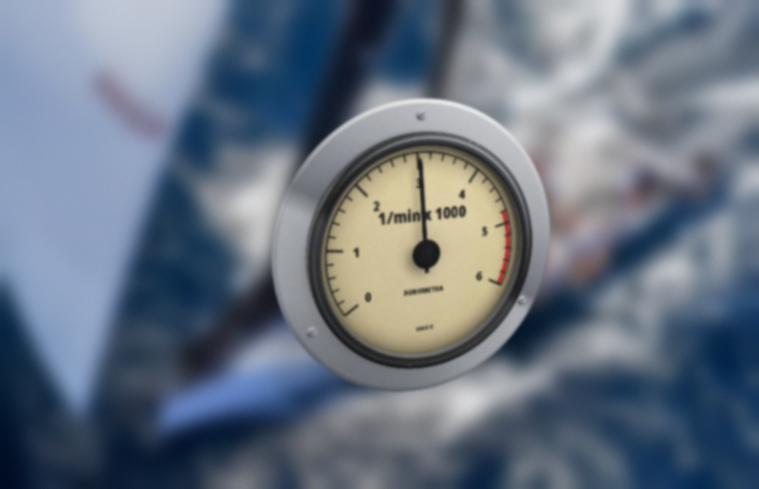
3000 rpm
